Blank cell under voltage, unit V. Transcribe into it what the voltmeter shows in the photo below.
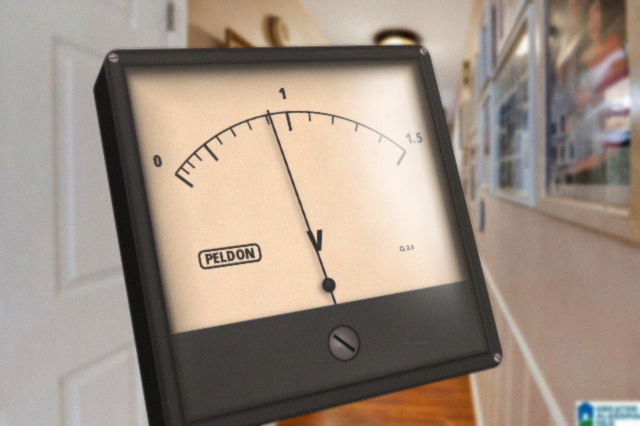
0.9 V
